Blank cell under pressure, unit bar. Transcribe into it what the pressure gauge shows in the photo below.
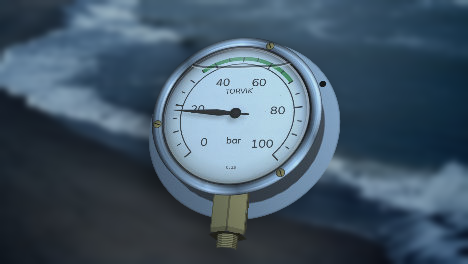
17.5 bar
